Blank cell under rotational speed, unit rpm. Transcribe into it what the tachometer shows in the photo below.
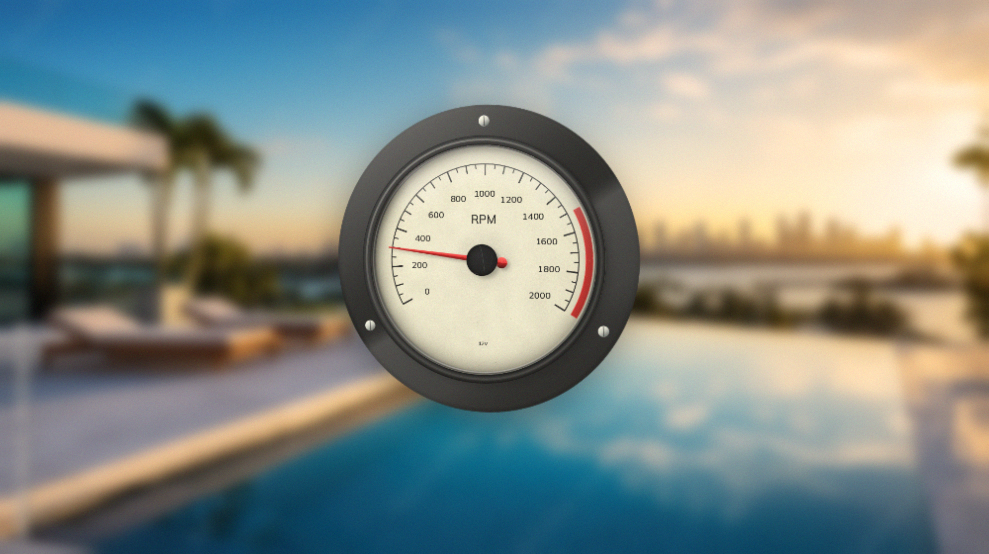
300 rpm
